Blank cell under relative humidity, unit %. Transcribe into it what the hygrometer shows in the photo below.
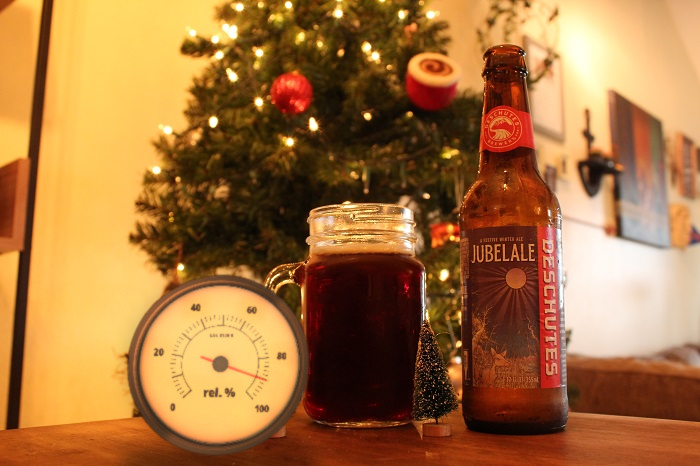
90 %
